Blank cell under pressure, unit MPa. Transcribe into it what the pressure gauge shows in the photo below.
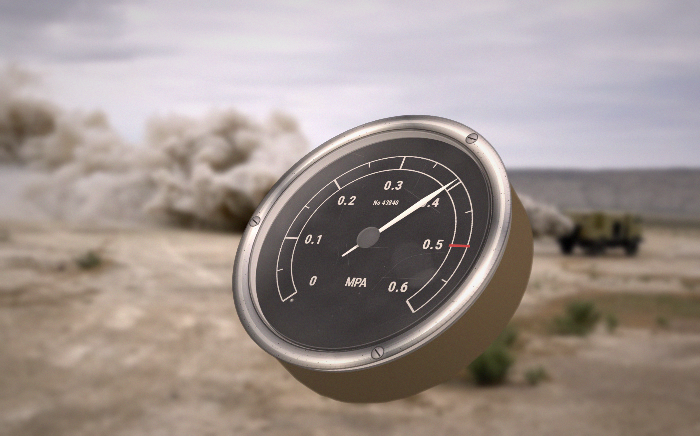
0.4 MPa
